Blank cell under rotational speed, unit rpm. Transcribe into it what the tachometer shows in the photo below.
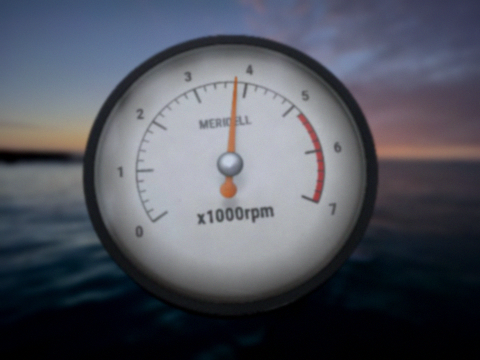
3800 rpm
